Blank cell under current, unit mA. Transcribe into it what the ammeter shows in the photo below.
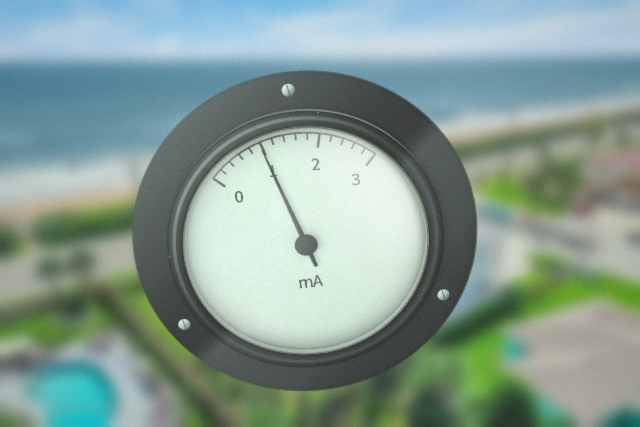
1 mA
